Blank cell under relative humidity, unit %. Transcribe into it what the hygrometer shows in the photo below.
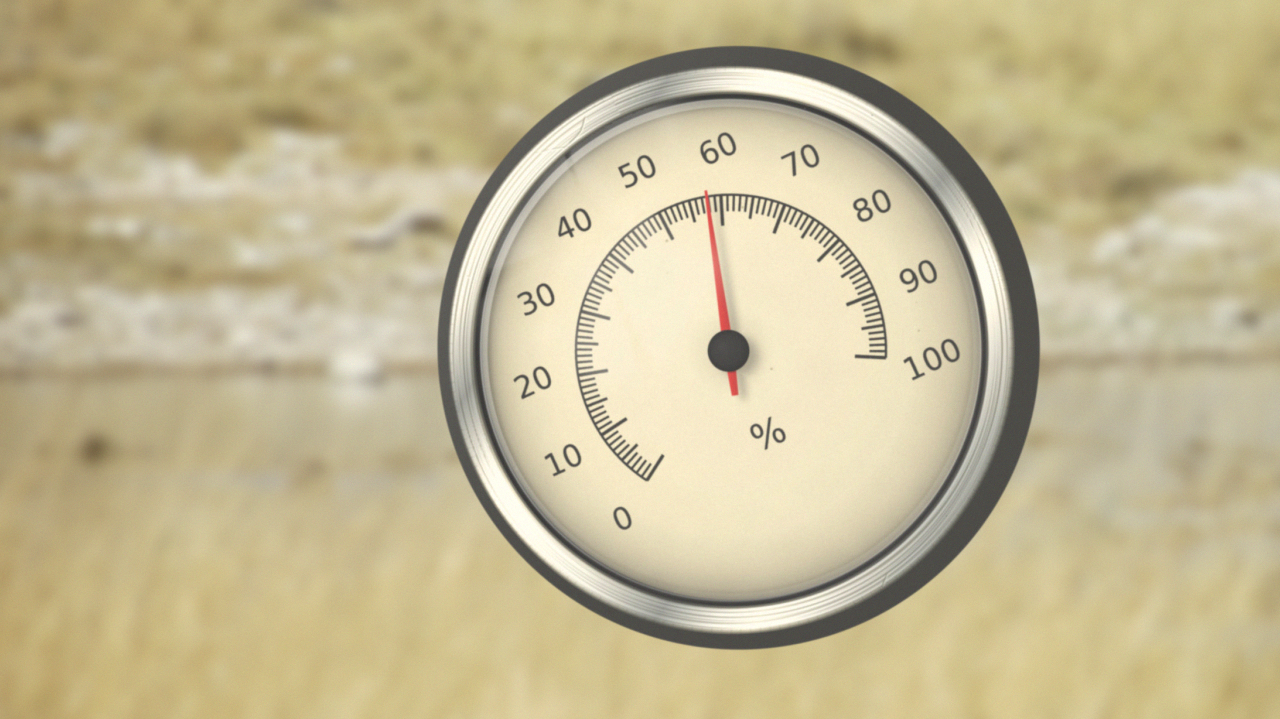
58 %
